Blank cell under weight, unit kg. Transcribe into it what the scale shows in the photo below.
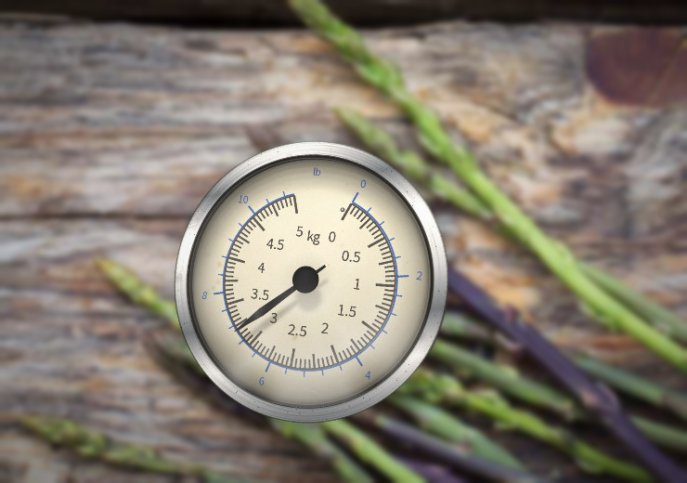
3.2 kg
